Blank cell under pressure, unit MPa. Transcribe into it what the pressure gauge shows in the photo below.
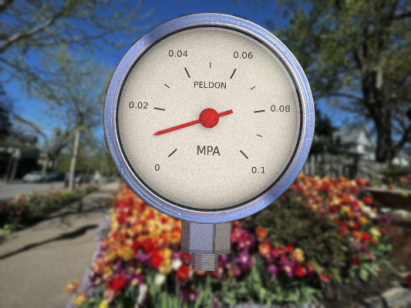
0.01 MPa
